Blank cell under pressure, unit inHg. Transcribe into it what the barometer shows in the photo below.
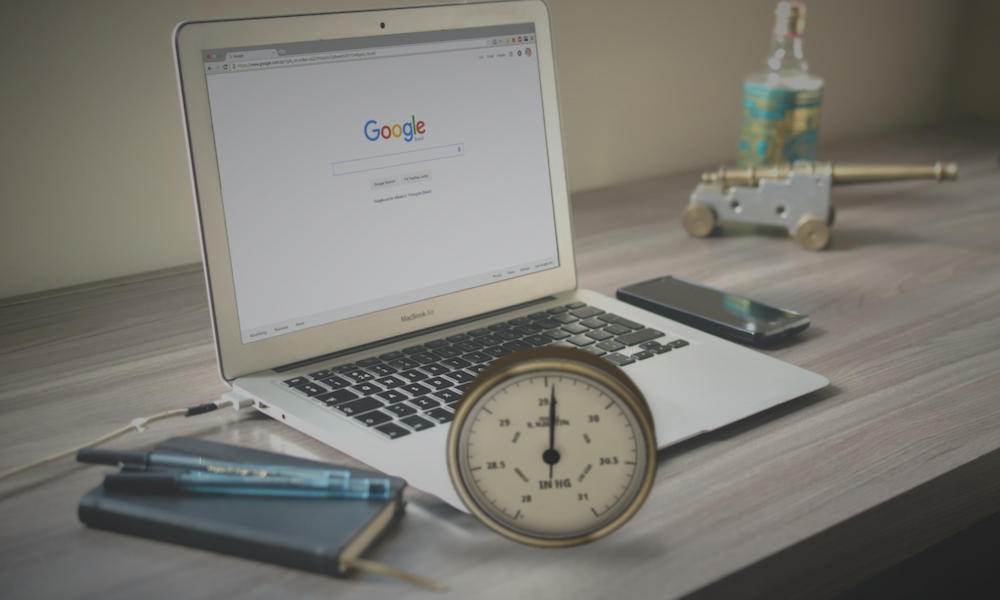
29.55 inHg
